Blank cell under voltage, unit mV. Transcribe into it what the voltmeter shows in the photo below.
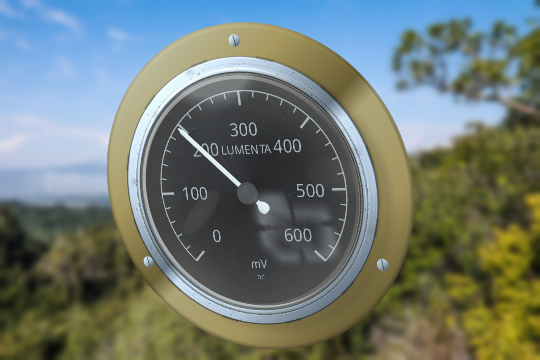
200 mV
